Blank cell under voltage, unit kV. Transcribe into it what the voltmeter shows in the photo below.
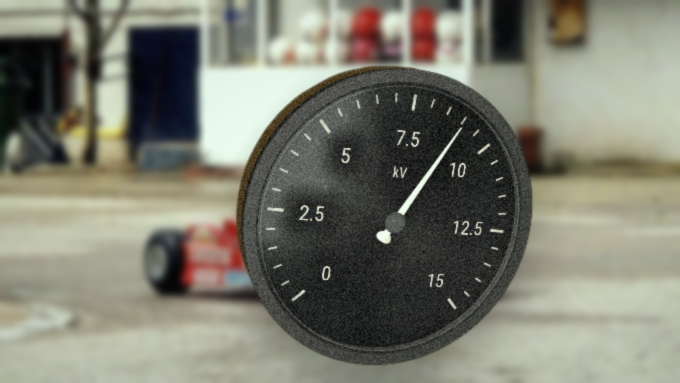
9 kV
